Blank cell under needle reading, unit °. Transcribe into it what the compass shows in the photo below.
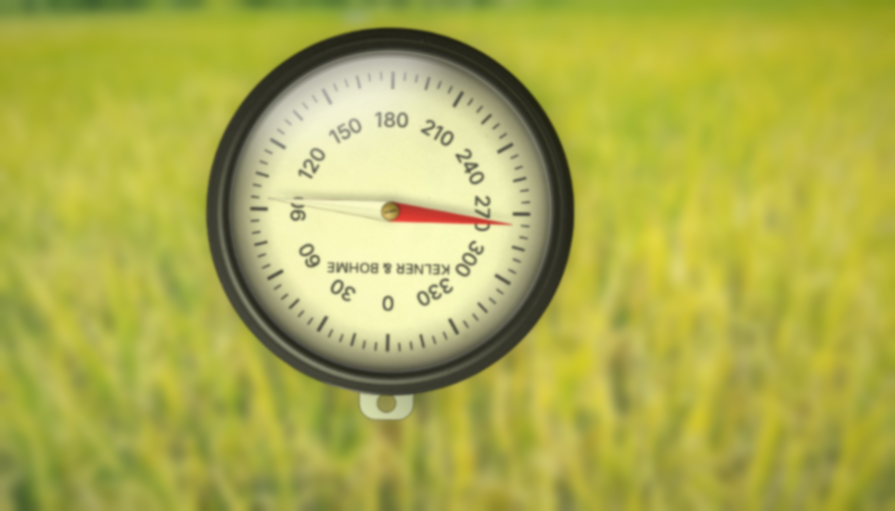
275 °
